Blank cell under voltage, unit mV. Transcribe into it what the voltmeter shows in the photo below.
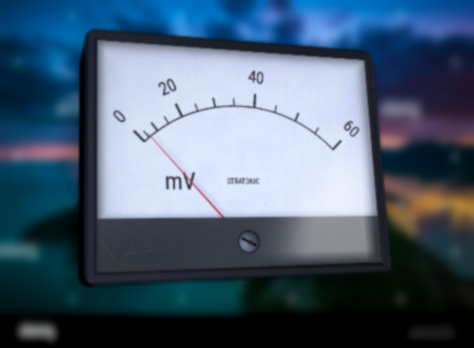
5 mV
